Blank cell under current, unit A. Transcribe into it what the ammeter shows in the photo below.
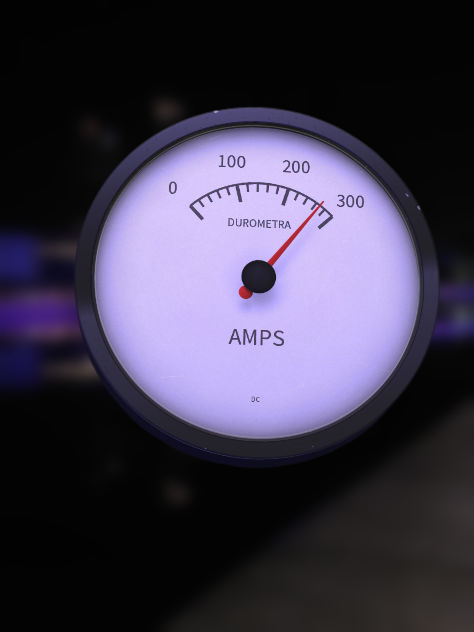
270 A
